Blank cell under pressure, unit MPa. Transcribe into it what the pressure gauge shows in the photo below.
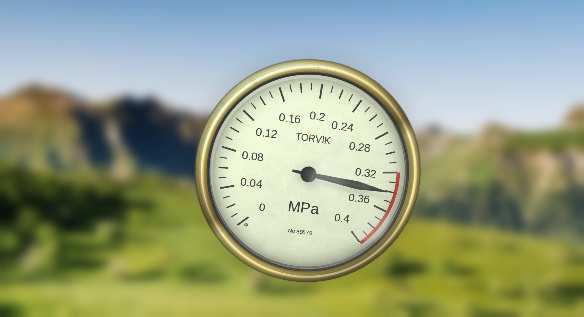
0.34 MPa
